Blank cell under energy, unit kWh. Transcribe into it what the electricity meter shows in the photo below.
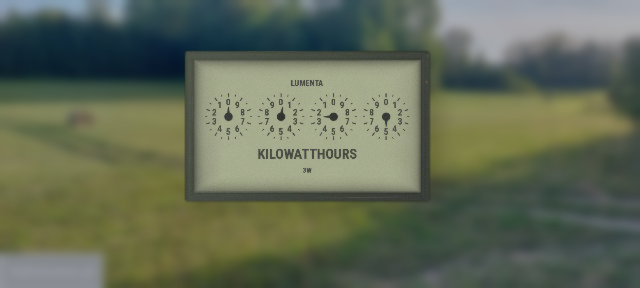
25 kWh
